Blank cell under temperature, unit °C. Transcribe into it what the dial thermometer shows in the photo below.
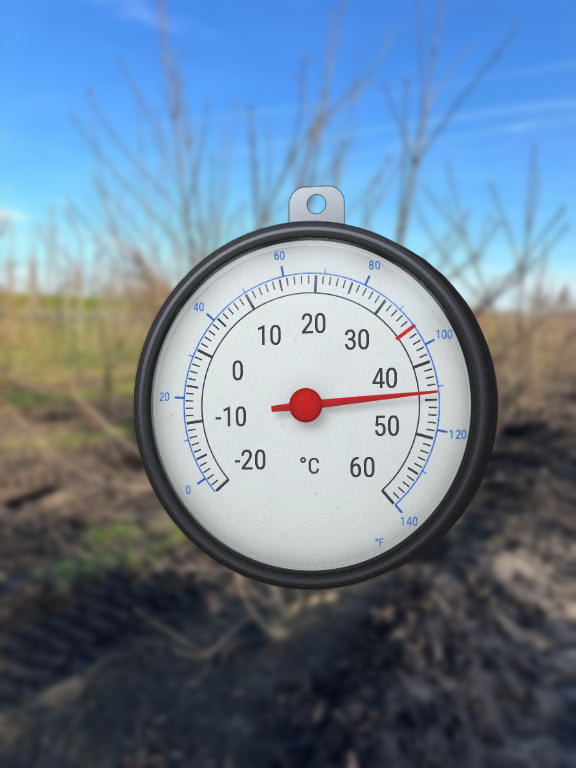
44 °C
